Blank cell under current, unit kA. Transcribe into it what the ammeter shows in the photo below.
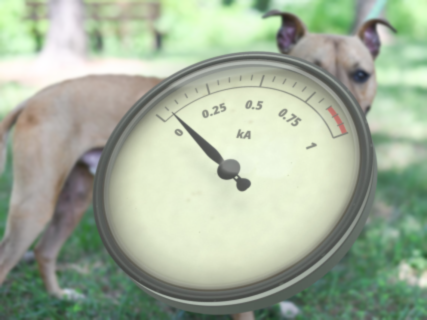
0.05 kA
